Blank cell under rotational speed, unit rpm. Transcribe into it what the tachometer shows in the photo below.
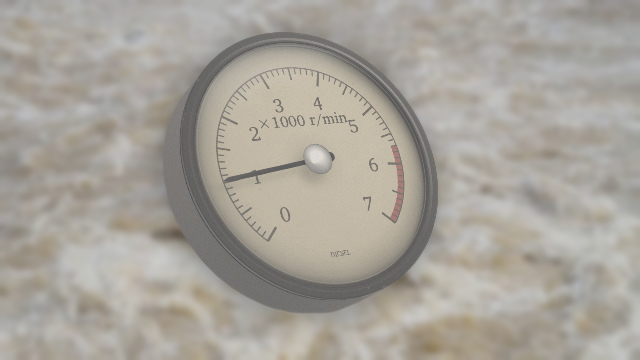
1000 rpm
